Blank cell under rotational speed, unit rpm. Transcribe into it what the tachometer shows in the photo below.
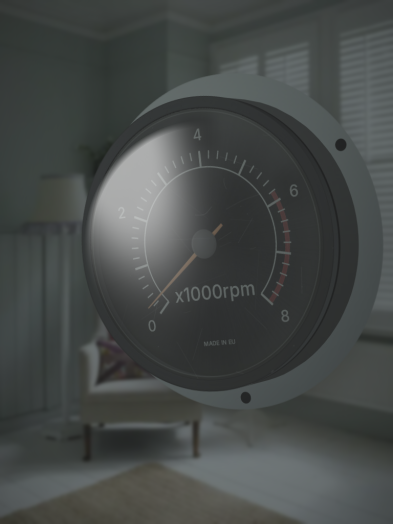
200 rpm
